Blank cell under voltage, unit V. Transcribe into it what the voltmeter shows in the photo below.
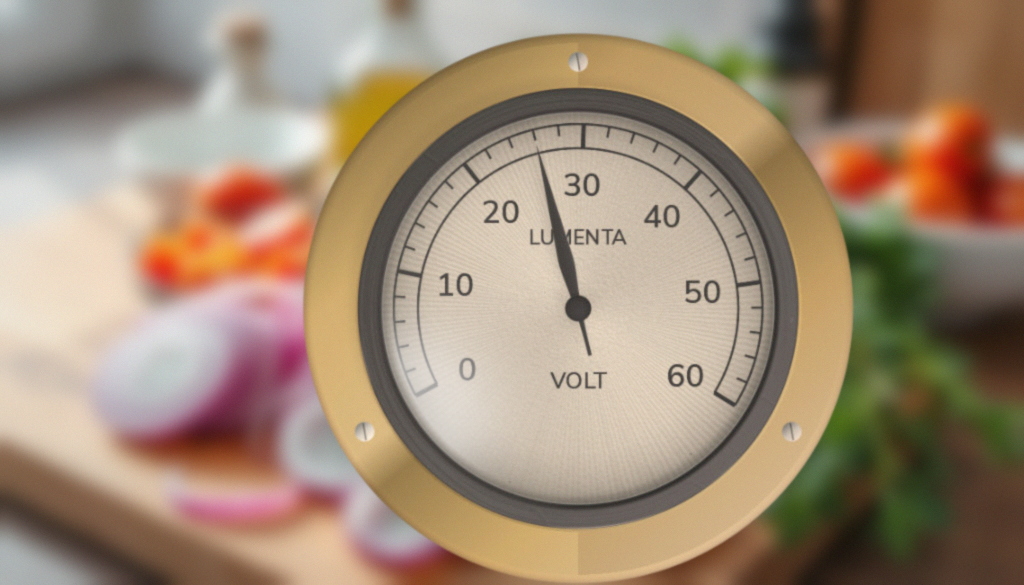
26 V
